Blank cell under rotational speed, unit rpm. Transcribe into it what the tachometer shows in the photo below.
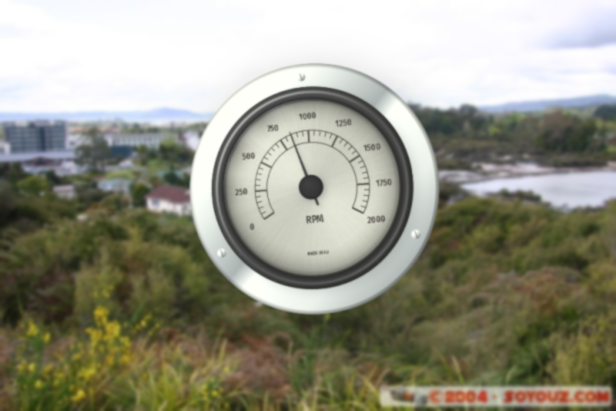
850 rpm
